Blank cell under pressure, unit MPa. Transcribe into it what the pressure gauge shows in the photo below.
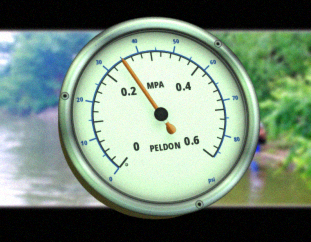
0.24 MPa
